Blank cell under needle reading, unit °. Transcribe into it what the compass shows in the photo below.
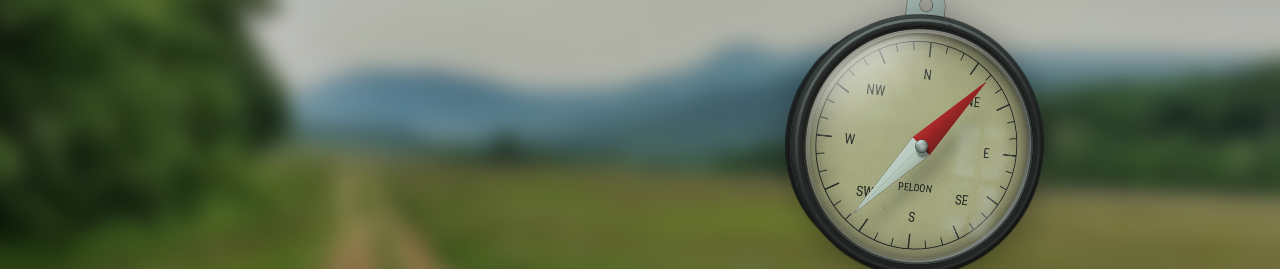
40 °
